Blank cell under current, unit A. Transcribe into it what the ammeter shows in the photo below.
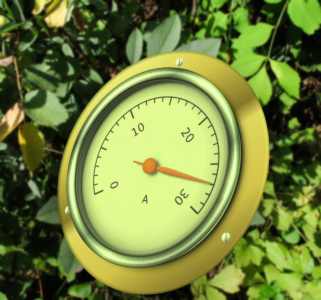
27 A
